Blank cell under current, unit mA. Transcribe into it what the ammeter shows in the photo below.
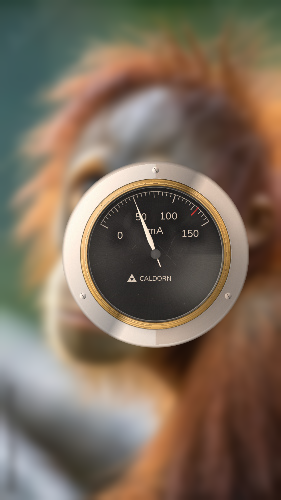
50 mA
